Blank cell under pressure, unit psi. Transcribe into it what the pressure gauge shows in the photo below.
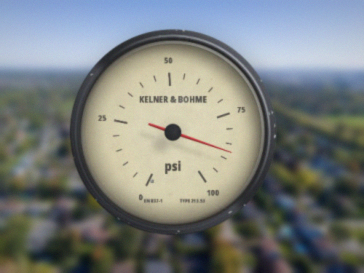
87.5 psi
